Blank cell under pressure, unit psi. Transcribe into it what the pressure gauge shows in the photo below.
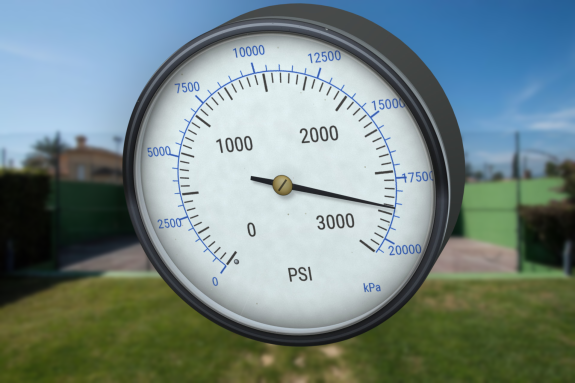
2700 psi
